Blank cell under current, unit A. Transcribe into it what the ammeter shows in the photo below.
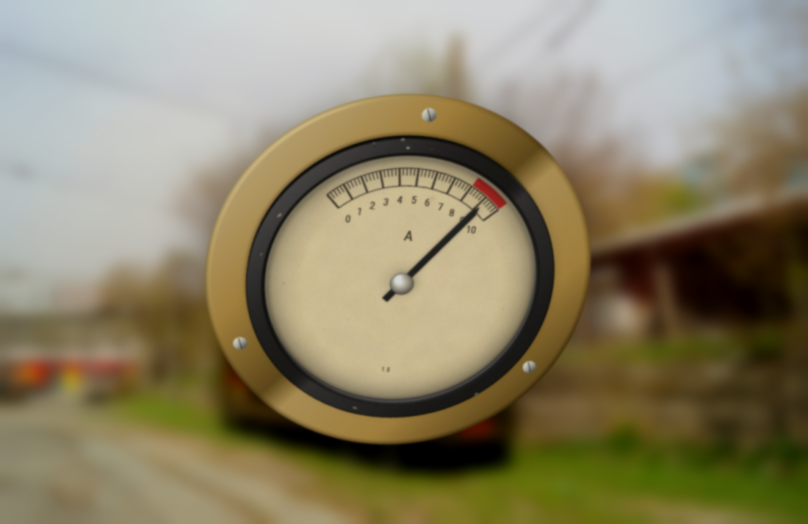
9 A
